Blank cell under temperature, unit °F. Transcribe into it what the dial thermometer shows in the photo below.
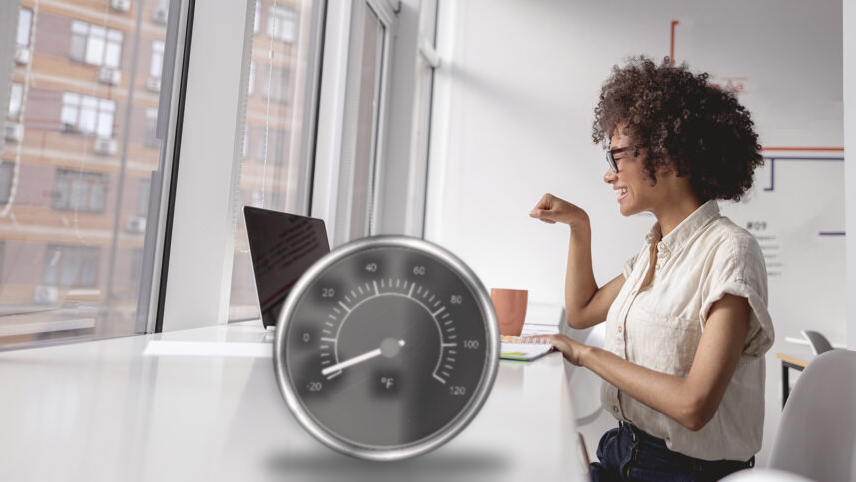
-16 °F
